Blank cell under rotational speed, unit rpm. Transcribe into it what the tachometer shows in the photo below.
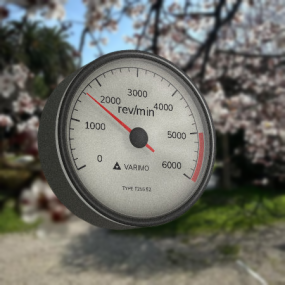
1600 rpm
